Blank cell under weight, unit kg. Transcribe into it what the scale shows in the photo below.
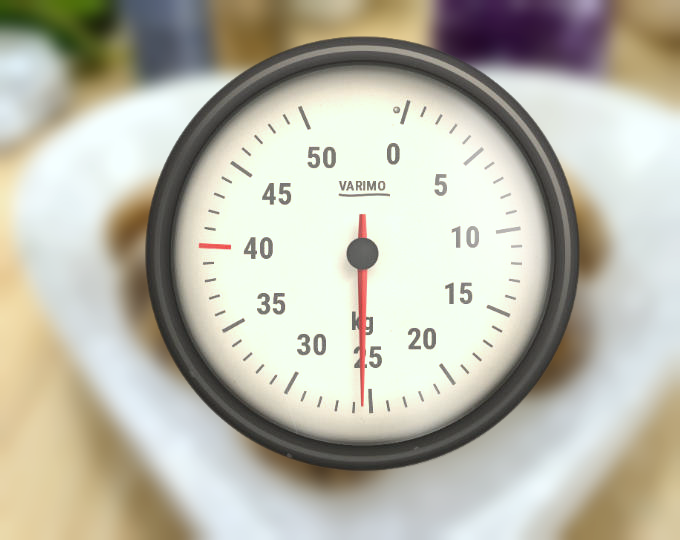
25.5 kg
